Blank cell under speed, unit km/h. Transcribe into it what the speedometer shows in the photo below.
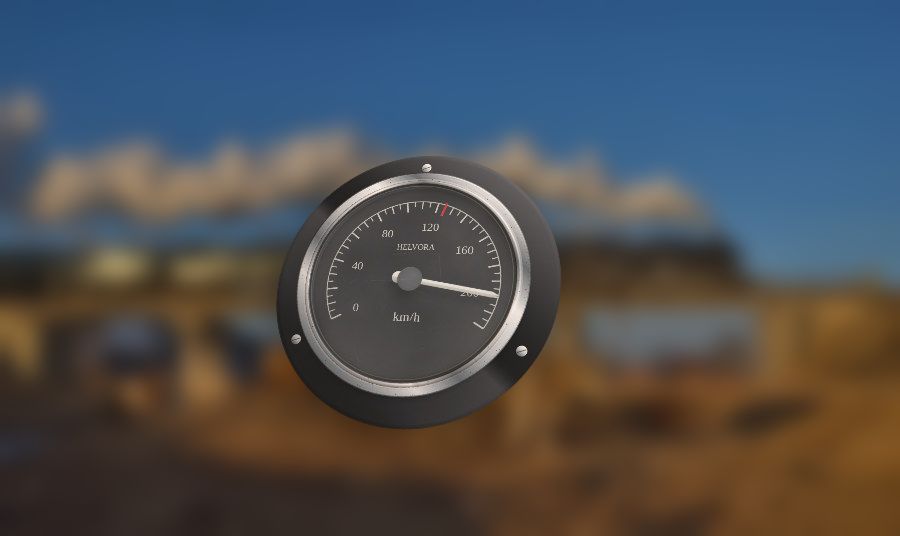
200 km/h
